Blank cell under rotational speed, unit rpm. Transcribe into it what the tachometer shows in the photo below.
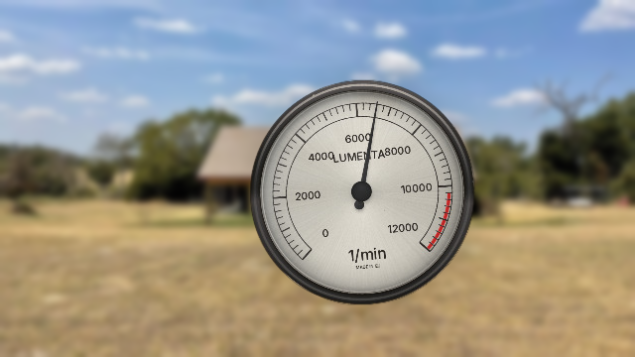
6600 rpm
